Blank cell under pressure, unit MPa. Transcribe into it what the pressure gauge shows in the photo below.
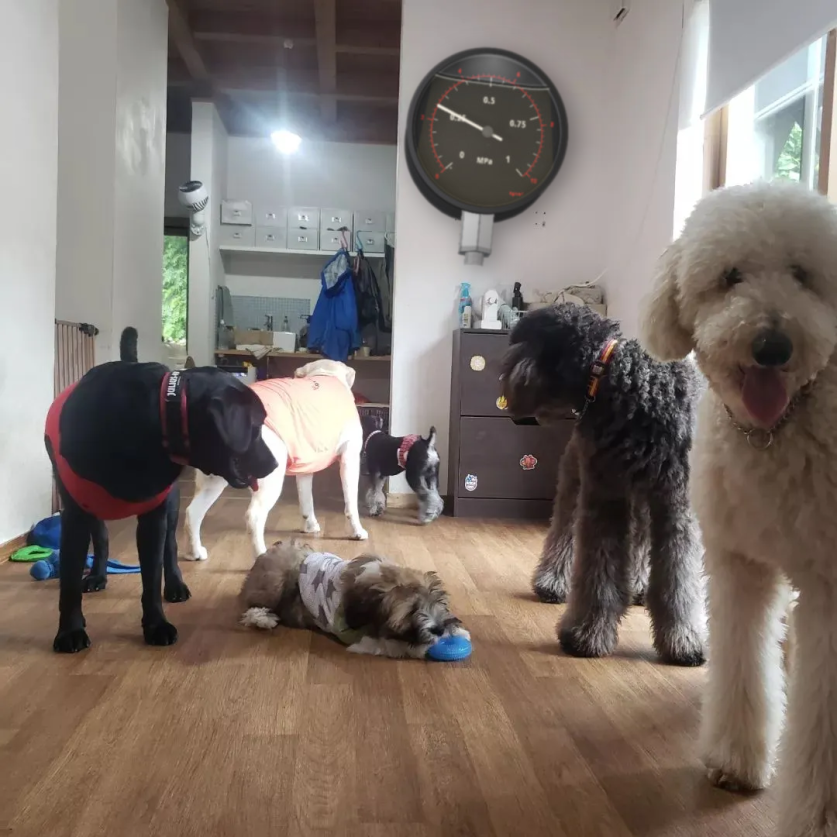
0.25 MPa
